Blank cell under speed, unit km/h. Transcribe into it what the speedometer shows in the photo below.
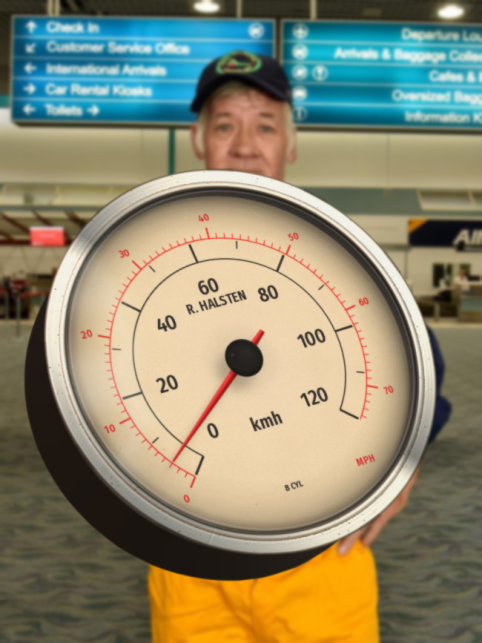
5 km/h
